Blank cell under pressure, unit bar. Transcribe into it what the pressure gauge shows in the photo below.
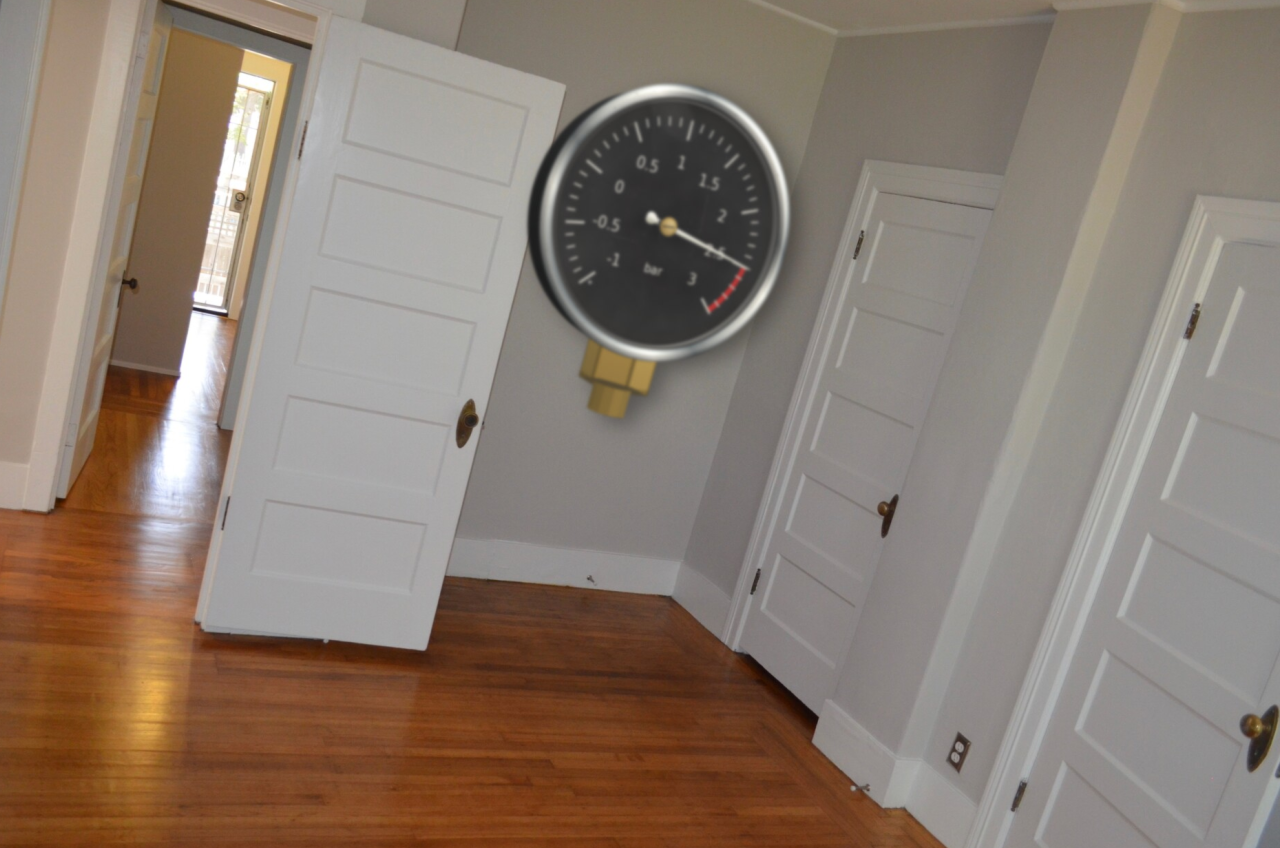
2.5 bar
